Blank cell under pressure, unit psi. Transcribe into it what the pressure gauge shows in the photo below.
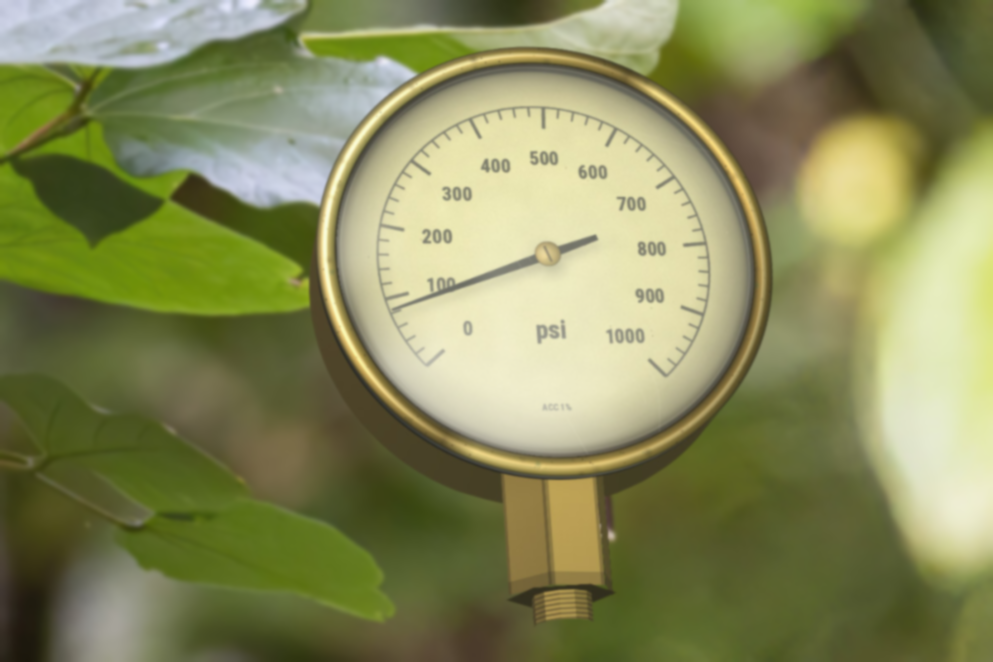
80 psi
